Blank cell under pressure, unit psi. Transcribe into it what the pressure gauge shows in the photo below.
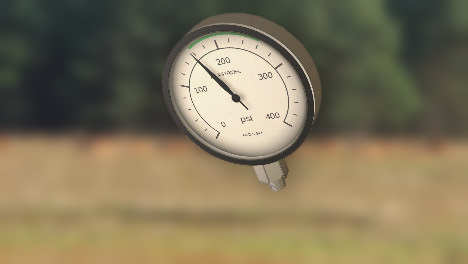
160 psi
